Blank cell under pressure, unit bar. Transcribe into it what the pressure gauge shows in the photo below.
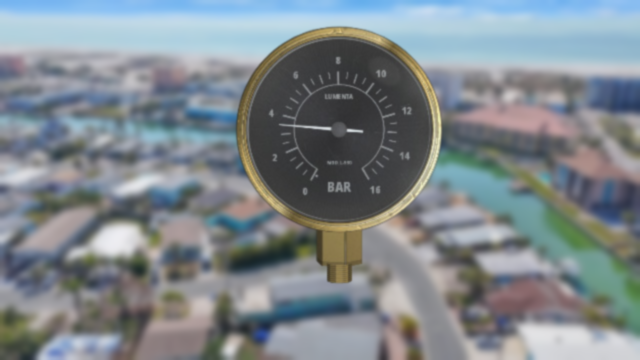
3.5 bar
